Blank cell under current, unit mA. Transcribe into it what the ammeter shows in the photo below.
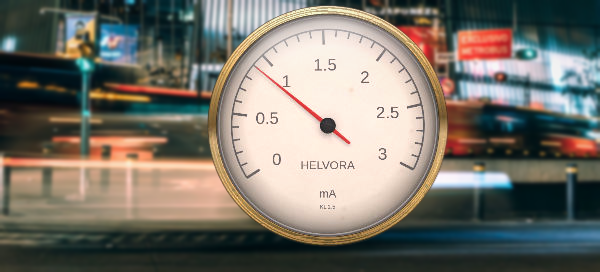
0.9 mA
